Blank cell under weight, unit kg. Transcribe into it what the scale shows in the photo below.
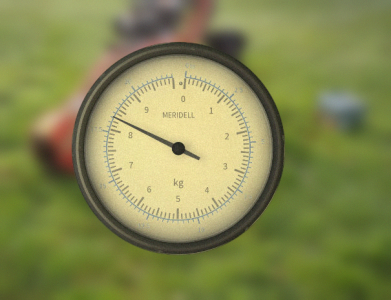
8.3 kg
